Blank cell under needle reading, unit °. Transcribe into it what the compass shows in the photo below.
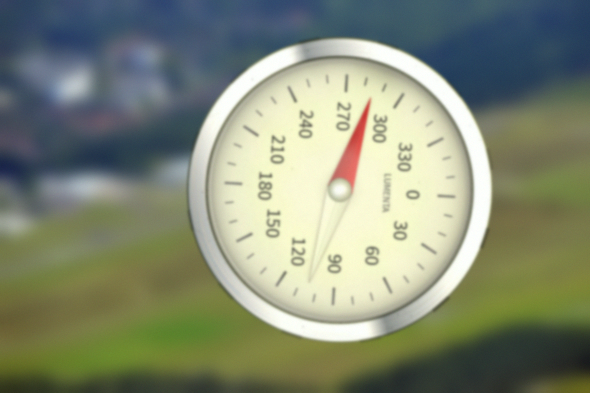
285 °
